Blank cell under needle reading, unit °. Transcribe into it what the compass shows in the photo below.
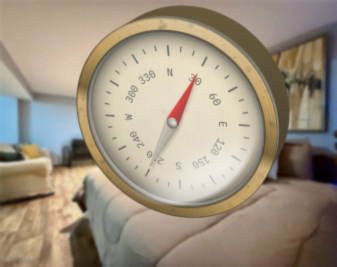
30 °
